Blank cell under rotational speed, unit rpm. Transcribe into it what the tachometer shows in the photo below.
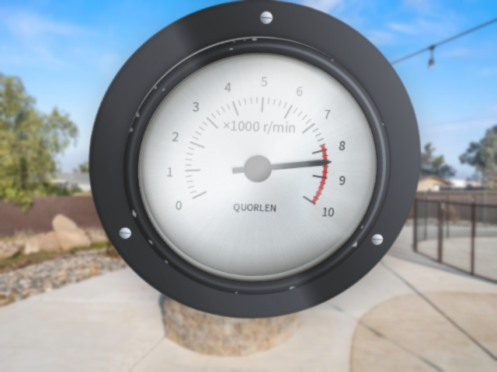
8400 rpm
